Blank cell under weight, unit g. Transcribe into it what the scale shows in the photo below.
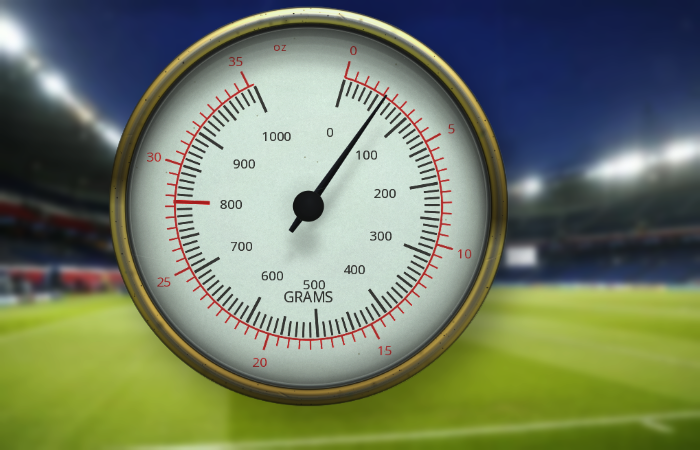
60 g
